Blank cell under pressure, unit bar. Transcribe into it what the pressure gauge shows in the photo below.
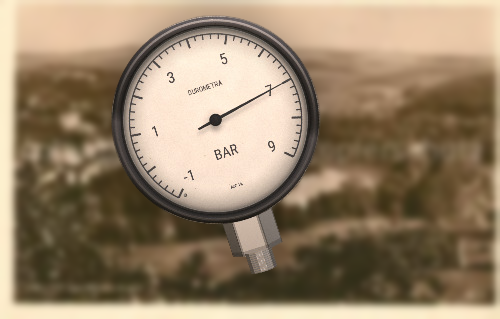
7 bar
